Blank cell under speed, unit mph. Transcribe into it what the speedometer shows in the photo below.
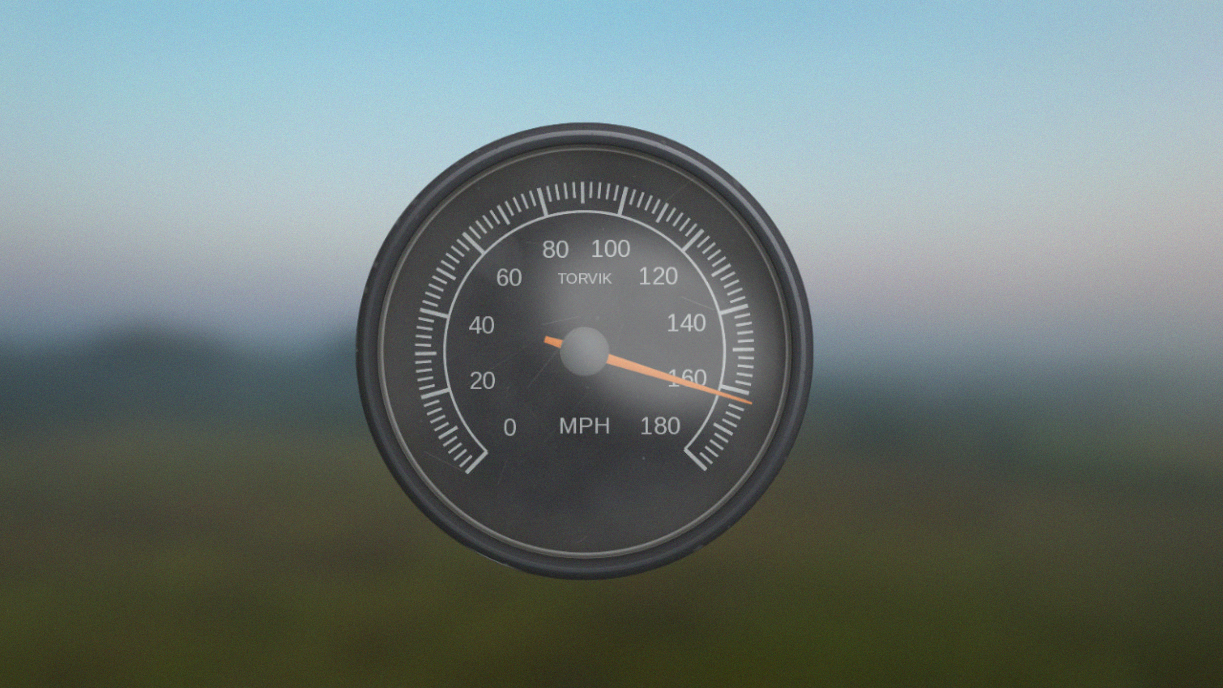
162 mph
